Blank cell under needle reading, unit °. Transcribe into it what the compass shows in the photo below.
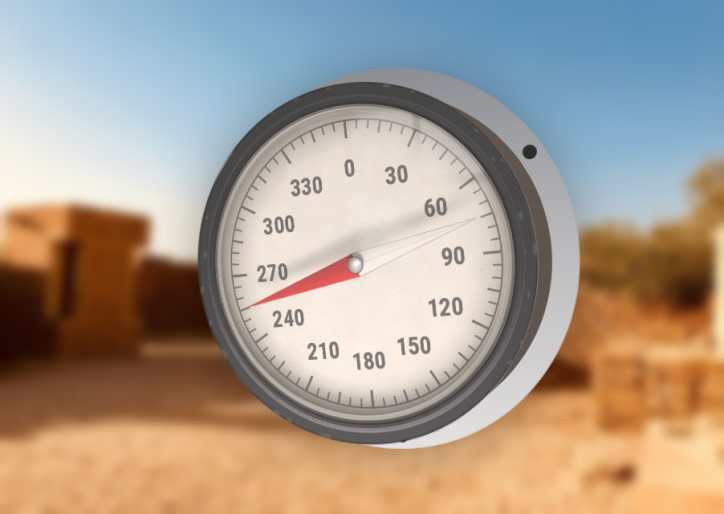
255 °
